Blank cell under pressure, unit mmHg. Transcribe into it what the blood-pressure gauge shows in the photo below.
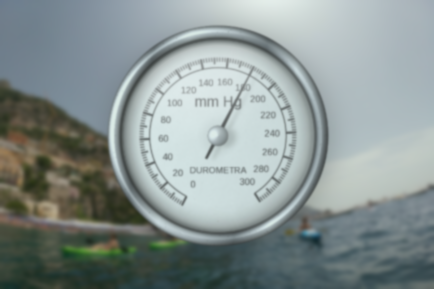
180 mmHg
